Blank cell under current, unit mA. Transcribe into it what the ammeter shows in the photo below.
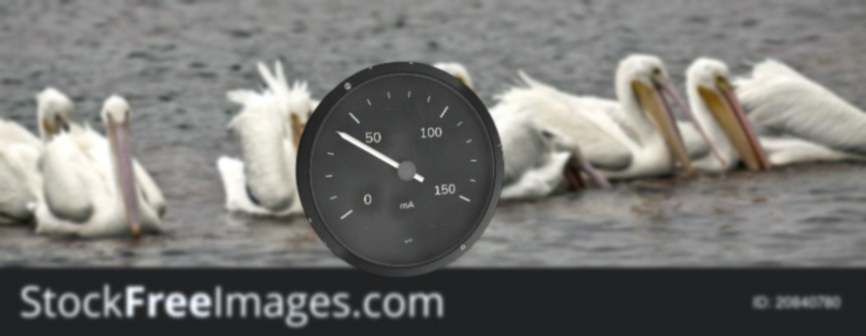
40 mA
